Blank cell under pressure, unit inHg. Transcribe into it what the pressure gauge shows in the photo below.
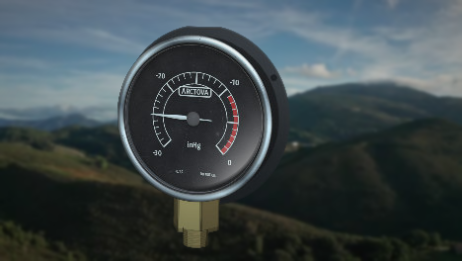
-25 inHg
